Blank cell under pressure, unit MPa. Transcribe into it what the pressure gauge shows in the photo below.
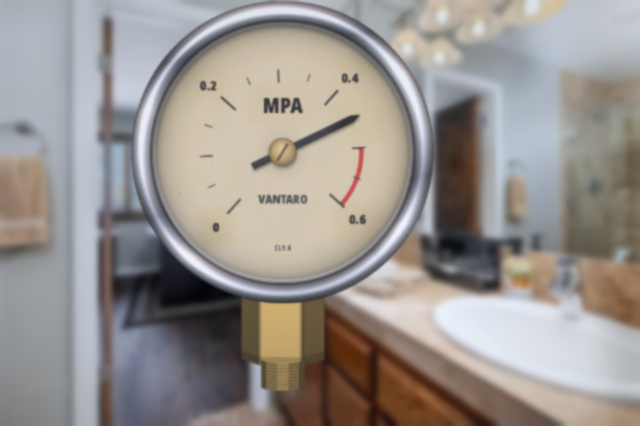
0.45 MPa
